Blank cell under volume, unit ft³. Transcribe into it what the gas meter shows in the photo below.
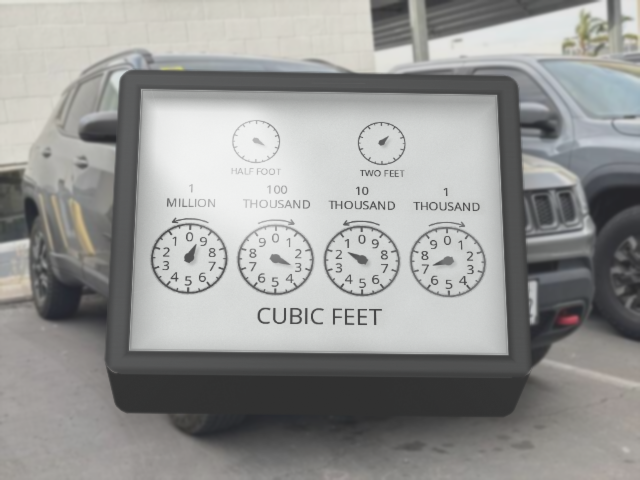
931700 ft³
